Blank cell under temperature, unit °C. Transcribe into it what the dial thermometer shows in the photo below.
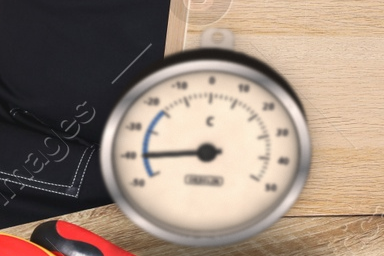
-40 °C
